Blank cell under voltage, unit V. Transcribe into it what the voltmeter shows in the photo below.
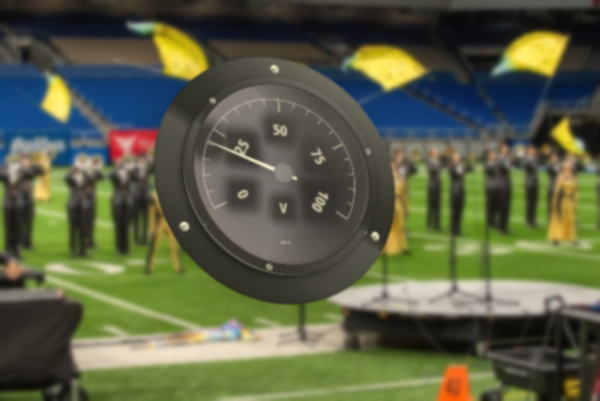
20 V
